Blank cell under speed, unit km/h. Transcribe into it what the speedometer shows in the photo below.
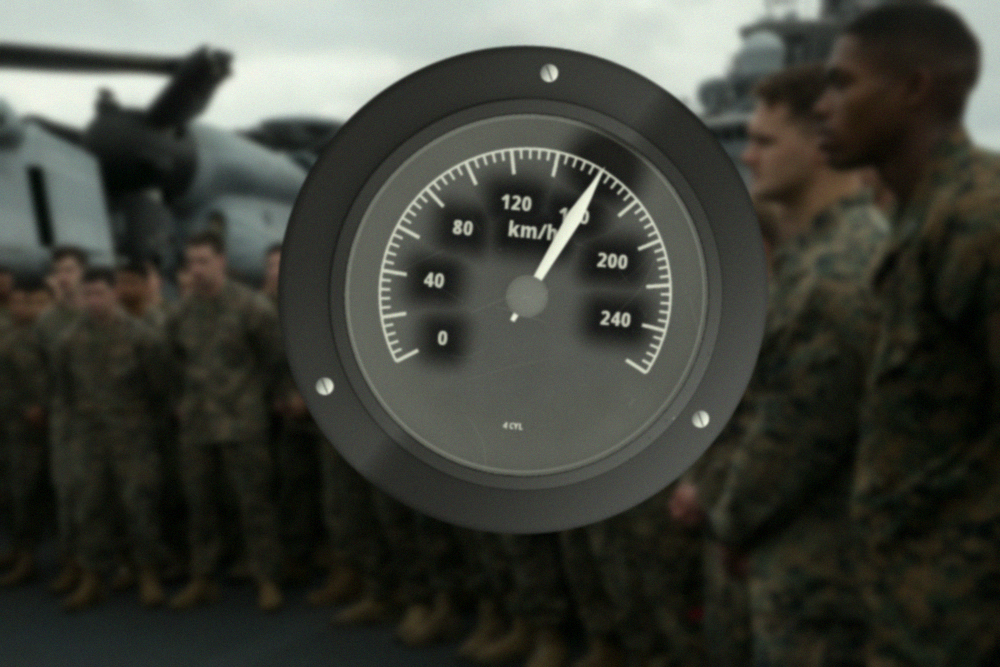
160 km/h
